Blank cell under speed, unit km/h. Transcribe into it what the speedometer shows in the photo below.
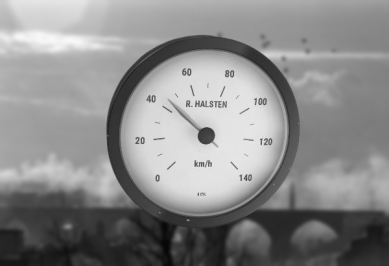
45 km/h
